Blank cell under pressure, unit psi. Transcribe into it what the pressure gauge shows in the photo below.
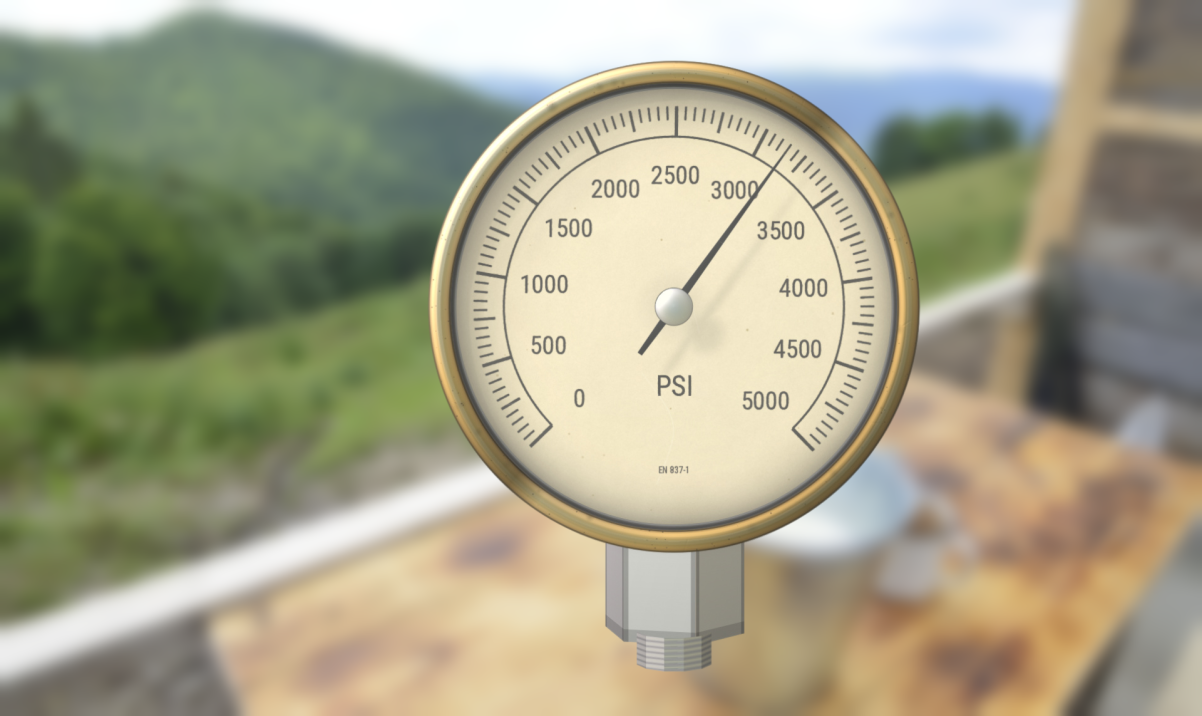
3150 psi
